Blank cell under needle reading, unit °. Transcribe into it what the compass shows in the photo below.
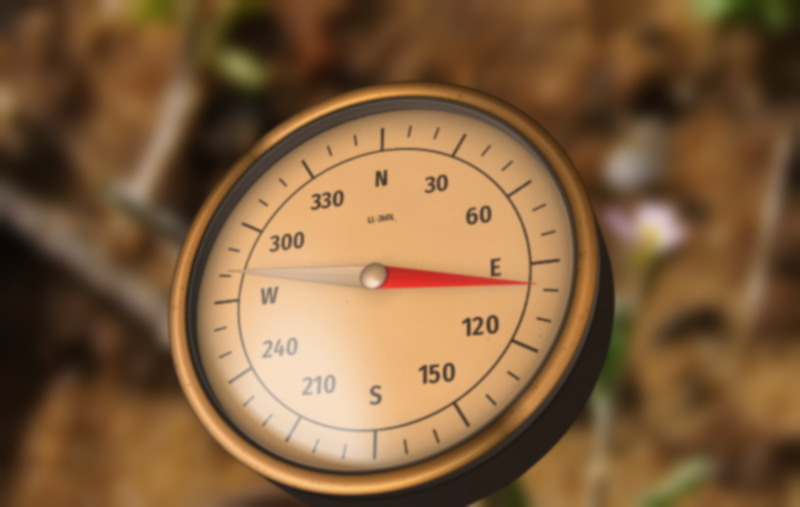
100 °
